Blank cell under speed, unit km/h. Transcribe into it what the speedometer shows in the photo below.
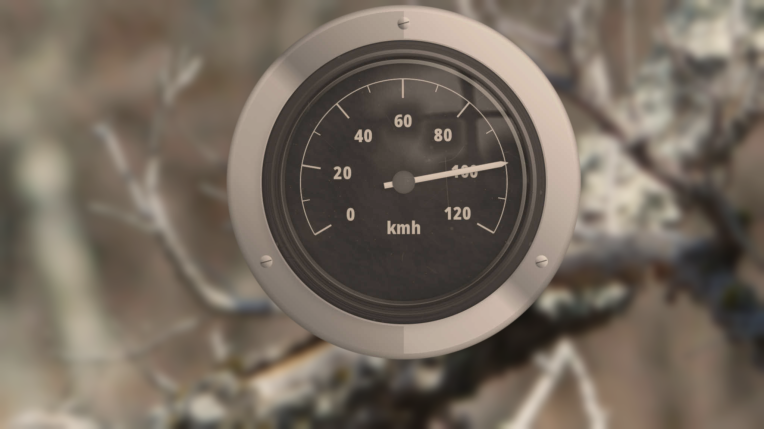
100 km/h
